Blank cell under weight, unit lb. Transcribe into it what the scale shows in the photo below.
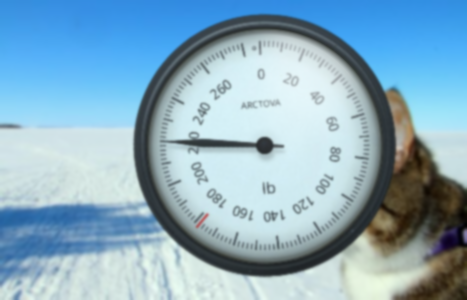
220 lb
